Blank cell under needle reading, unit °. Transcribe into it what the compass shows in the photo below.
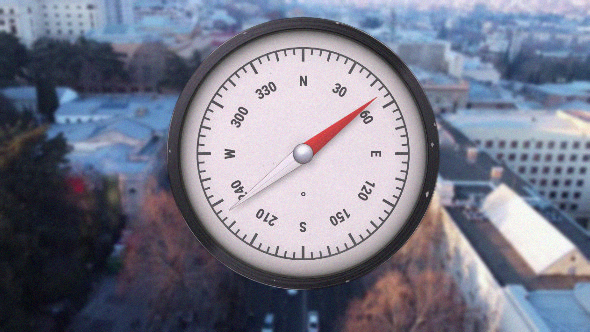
52.5 °
